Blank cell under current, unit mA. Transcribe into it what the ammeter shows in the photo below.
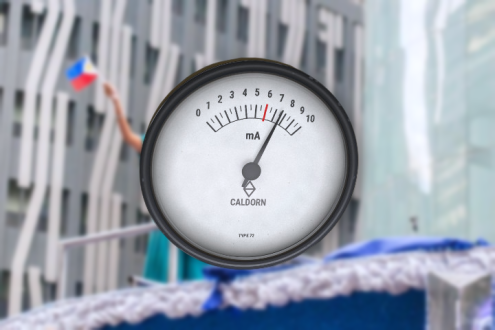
7.5 mA
